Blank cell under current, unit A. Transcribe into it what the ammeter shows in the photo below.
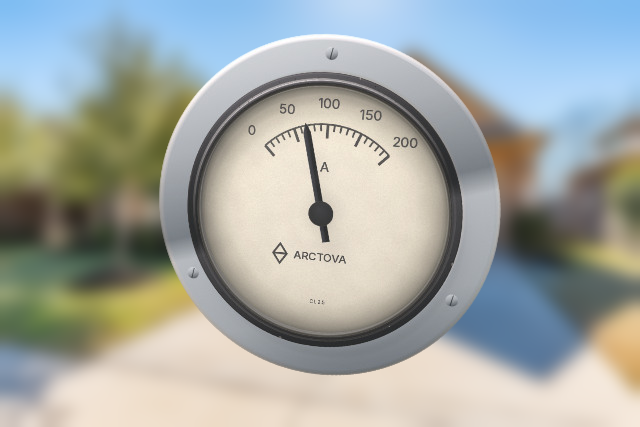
70 A
